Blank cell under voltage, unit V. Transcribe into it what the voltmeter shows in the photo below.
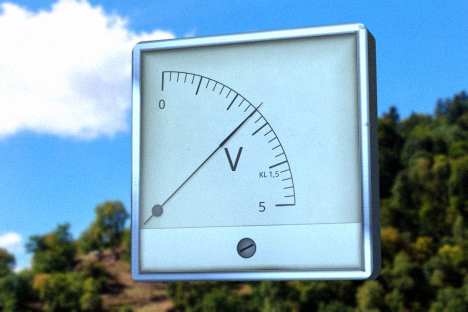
2.6 V
